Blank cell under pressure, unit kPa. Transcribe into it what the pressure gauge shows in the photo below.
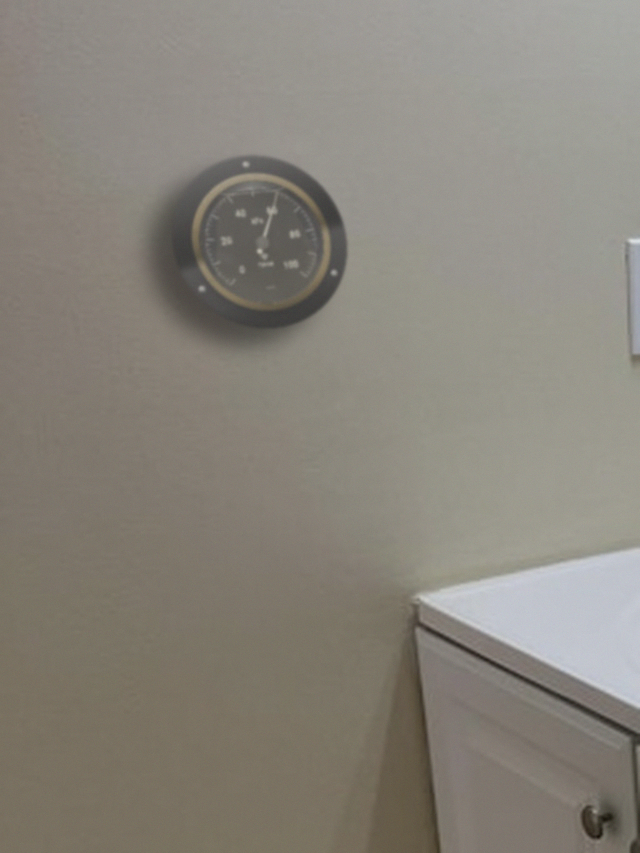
60 kPa
